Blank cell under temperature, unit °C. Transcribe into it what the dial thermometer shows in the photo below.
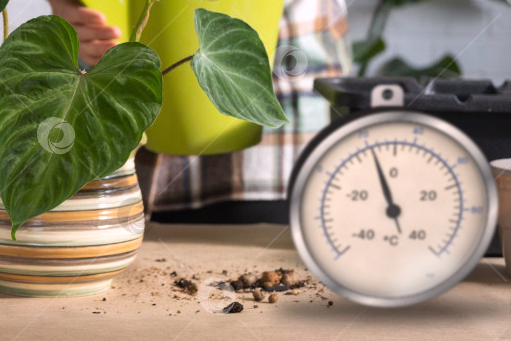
-6 °C
